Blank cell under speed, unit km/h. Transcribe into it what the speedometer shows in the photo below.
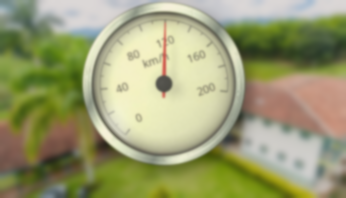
120 km/h
